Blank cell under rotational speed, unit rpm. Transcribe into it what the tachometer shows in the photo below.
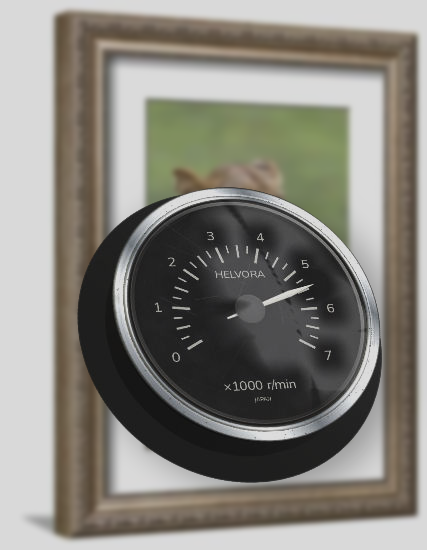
5500 rpm
